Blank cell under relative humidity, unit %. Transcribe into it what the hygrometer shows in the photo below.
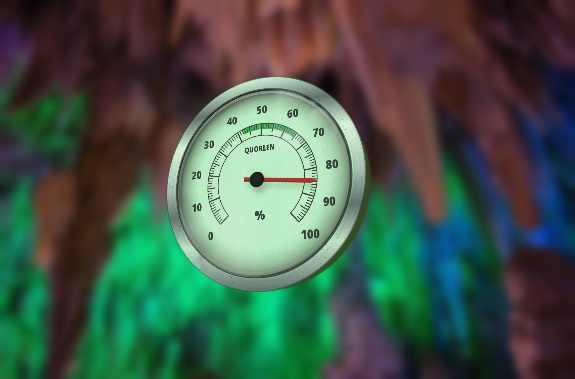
85 %
